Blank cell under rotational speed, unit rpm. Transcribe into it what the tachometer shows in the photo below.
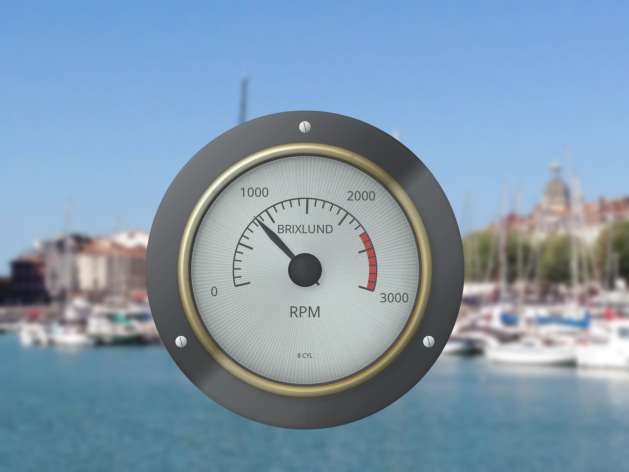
850 rpm
